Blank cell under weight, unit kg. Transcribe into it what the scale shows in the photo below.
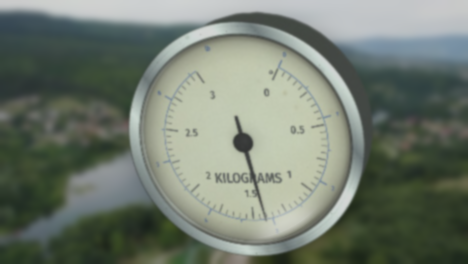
1.4 kg
